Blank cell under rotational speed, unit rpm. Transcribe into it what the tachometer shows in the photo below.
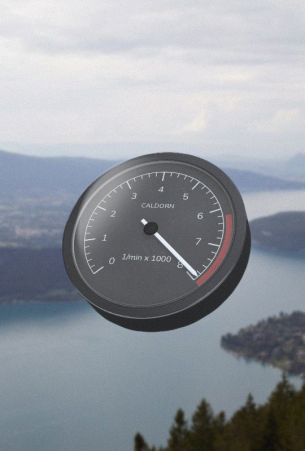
7900 rpm
